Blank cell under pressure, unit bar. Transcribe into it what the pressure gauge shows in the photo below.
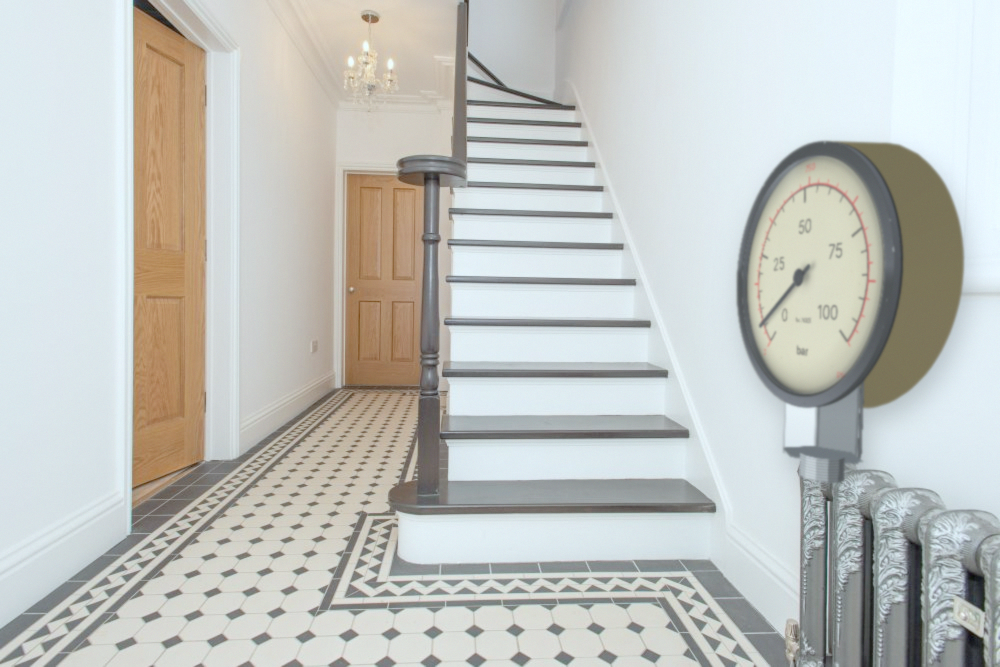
5 bar
